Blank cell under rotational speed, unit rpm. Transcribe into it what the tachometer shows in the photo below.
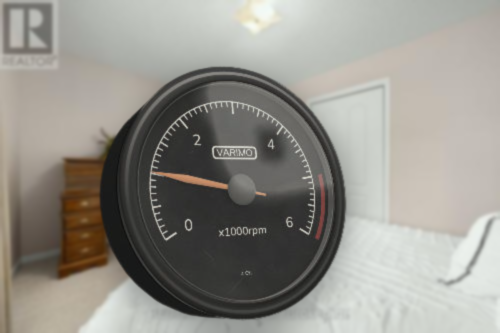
1000 rpm
